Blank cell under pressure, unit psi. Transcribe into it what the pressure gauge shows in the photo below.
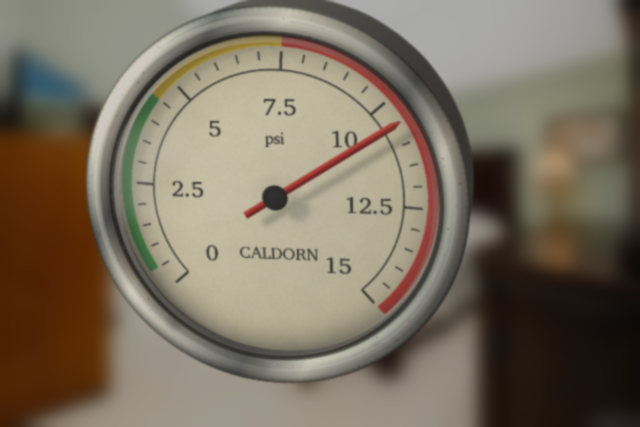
10.5 psi
